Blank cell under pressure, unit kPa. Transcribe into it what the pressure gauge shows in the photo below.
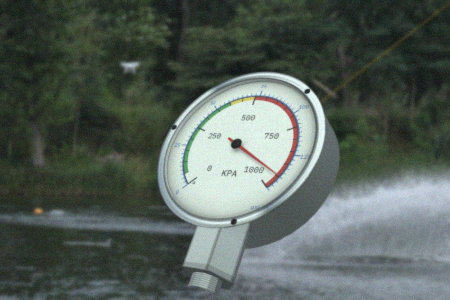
950 kPa
